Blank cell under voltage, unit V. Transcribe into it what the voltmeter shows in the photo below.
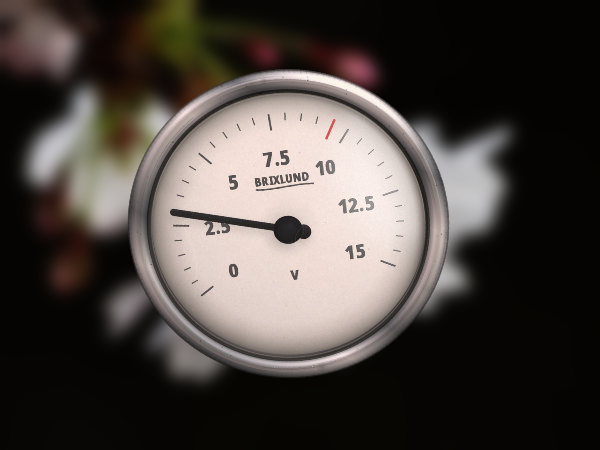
3 V
